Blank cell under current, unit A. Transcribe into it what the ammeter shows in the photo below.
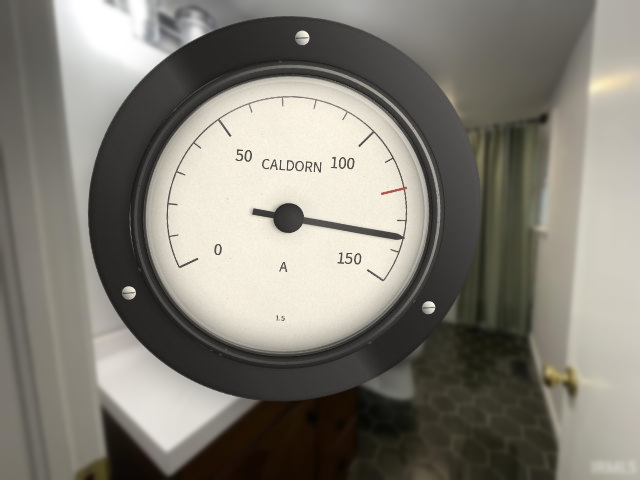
135 A
